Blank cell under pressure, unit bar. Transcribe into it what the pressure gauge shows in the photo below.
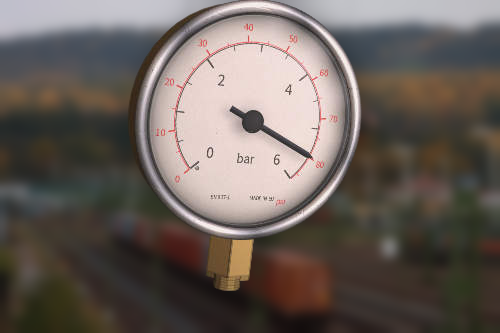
5.5 bar
